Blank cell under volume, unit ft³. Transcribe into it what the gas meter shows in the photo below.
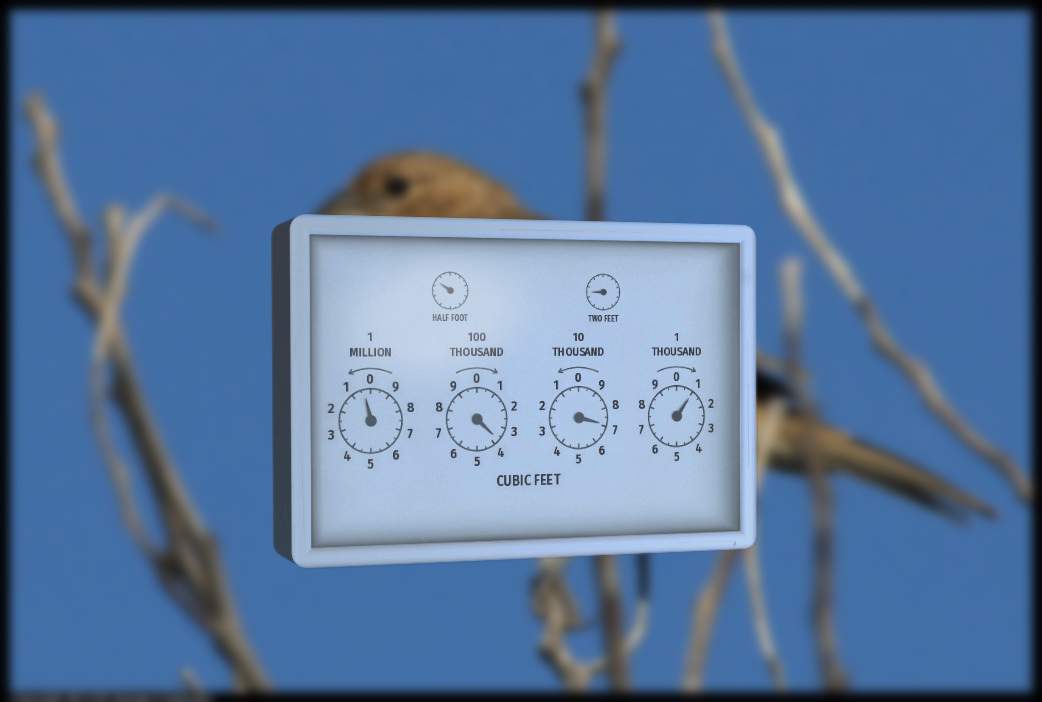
37100 ft³
